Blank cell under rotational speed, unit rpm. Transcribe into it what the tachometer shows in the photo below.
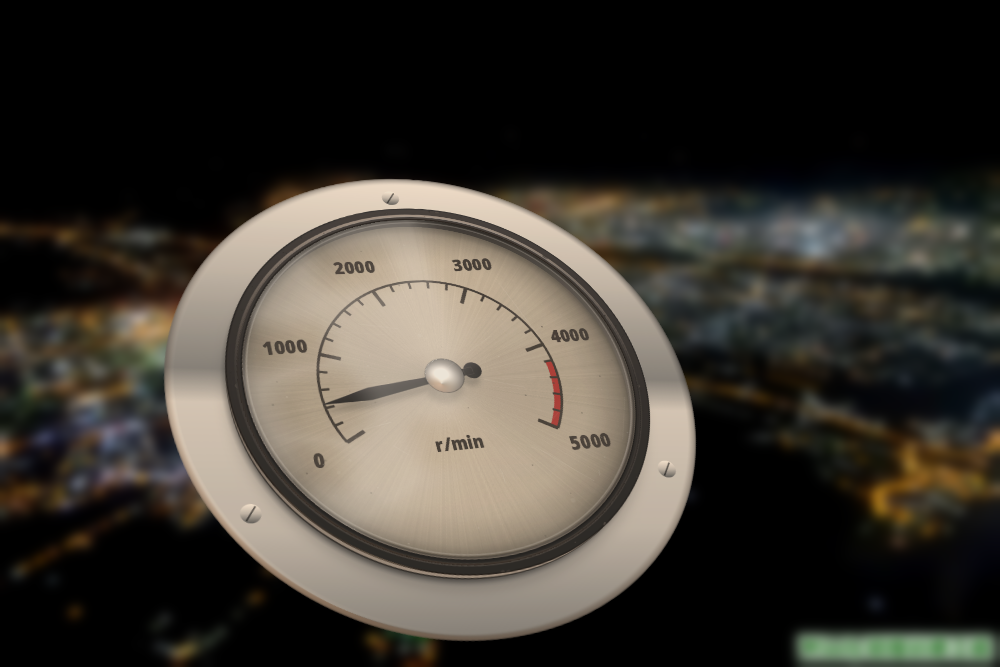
400 rpm
